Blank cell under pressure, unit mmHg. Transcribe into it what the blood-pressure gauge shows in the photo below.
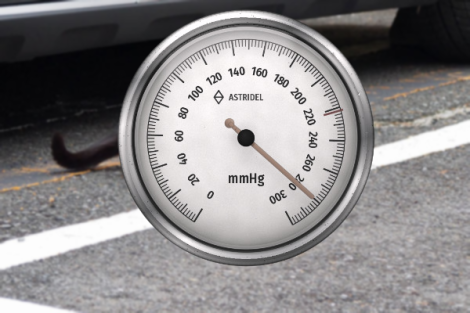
280 mmHg
